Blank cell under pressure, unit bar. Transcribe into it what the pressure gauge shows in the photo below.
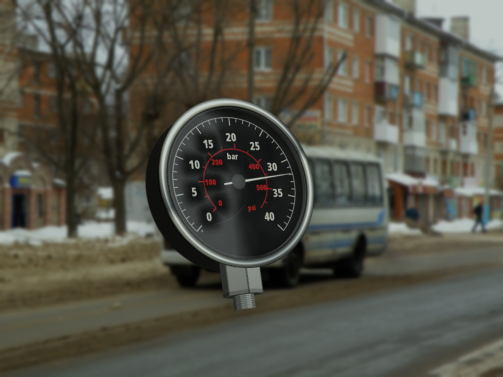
32 bar
